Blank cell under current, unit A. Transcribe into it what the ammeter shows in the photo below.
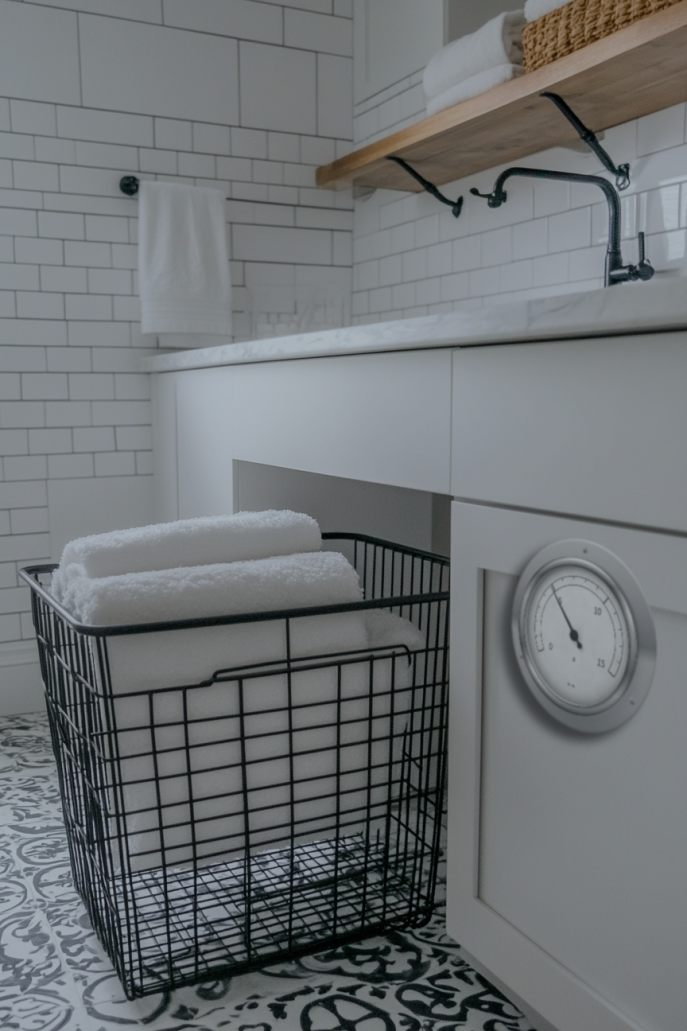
5 A
